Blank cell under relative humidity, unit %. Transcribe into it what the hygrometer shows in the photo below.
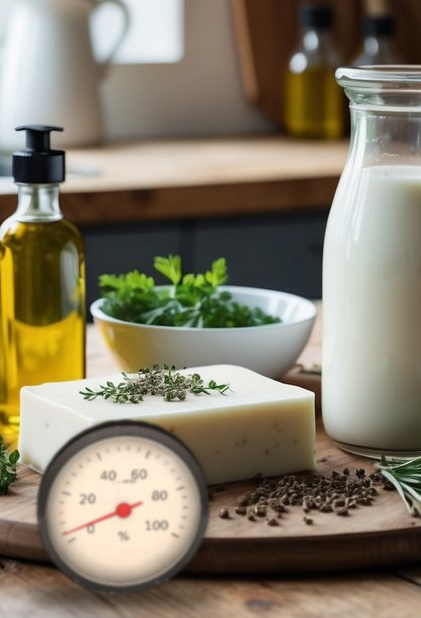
4 %
